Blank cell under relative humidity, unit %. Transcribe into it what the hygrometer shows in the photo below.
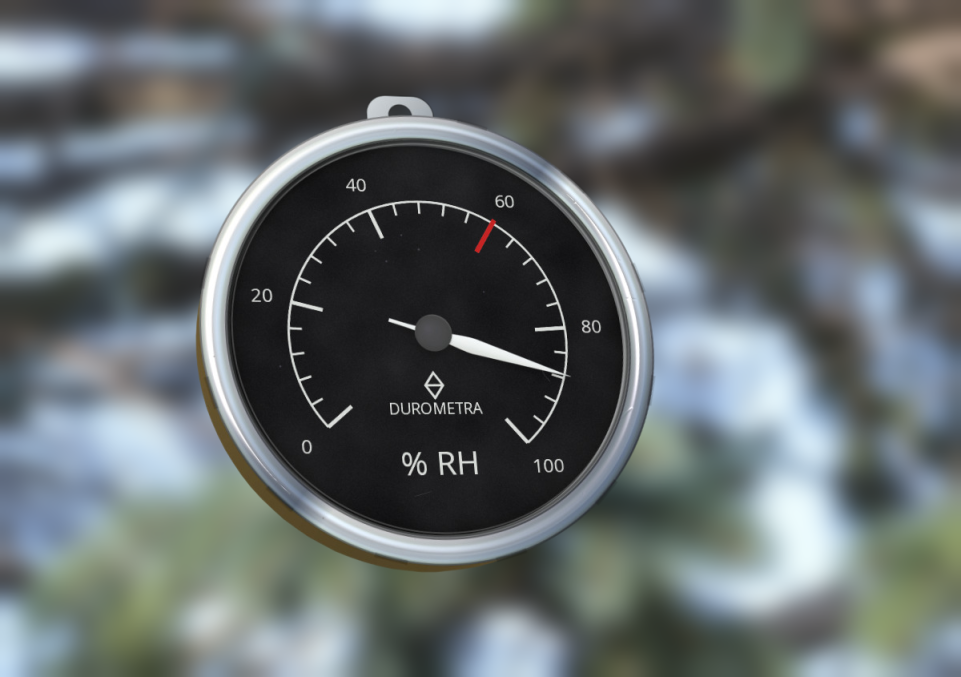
88 %
